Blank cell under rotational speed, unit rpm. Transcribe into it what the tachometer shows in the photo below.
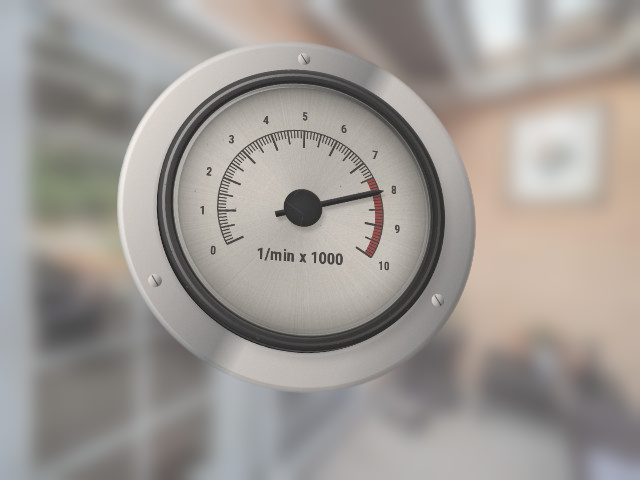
8000 rpm
